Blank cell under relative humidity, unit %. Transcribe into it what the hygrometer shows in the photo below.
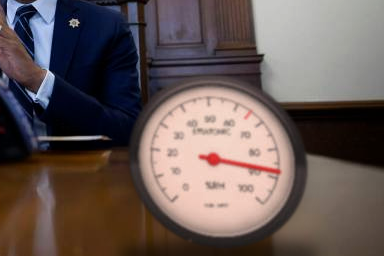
87.5 %
